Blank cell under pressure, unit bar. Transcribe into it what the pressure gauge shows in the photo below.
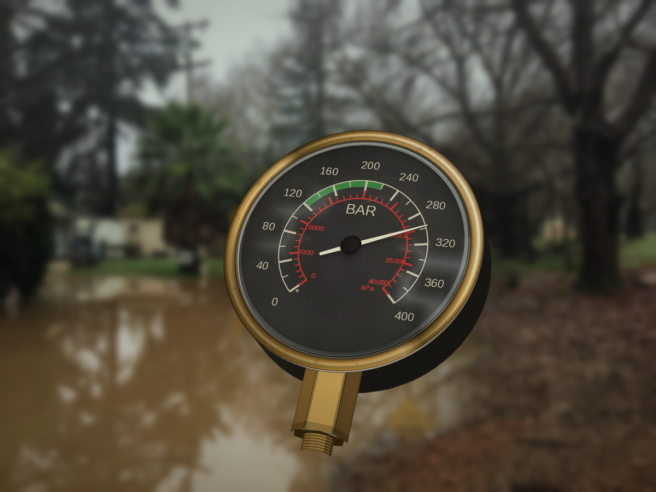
300 bar
